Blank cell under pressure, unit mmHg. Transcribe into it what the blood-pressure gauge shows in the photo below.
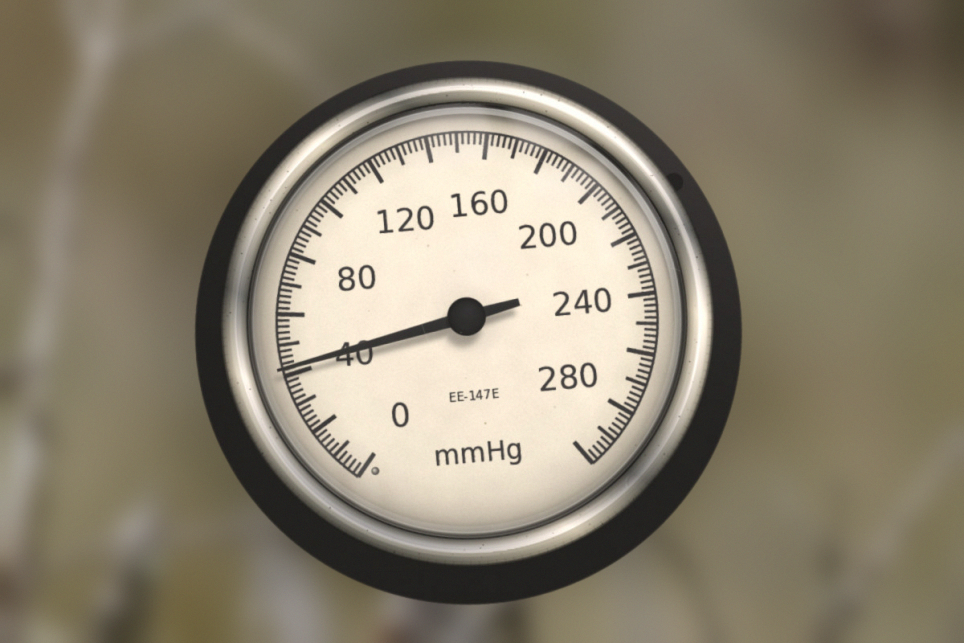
42 mmHg
